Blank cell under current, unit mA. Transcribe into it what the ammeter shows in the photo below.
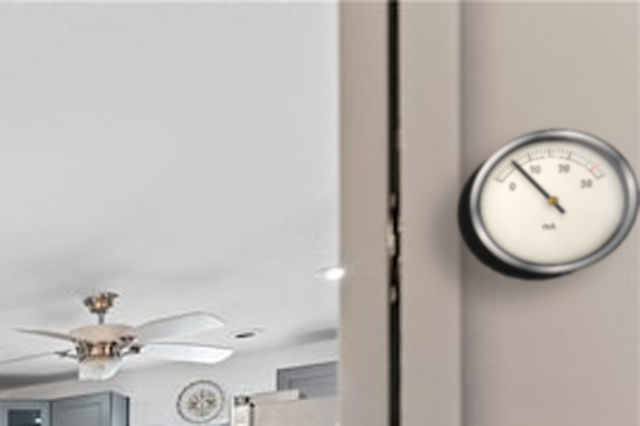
5 mA
